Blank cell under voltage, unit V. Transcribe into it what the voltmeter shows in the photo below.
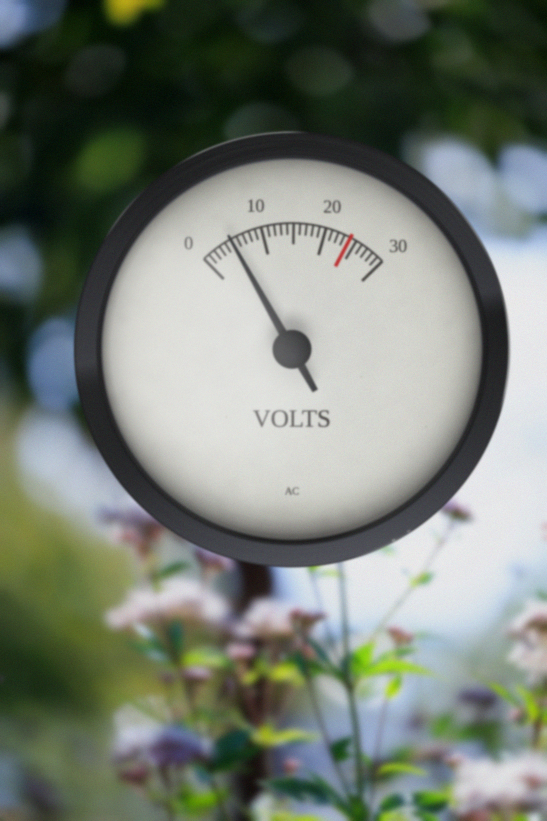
5 V
